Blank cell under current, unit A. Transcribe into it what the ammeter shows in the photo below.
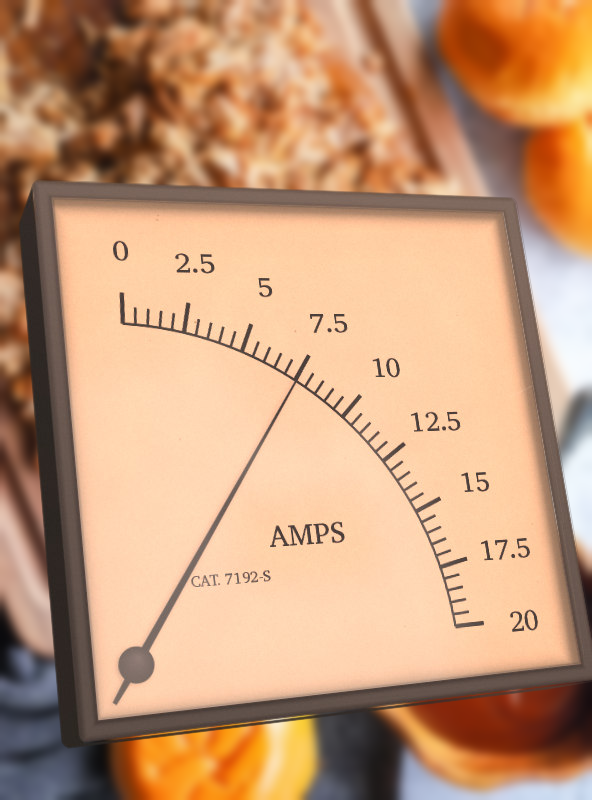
7.5 A
